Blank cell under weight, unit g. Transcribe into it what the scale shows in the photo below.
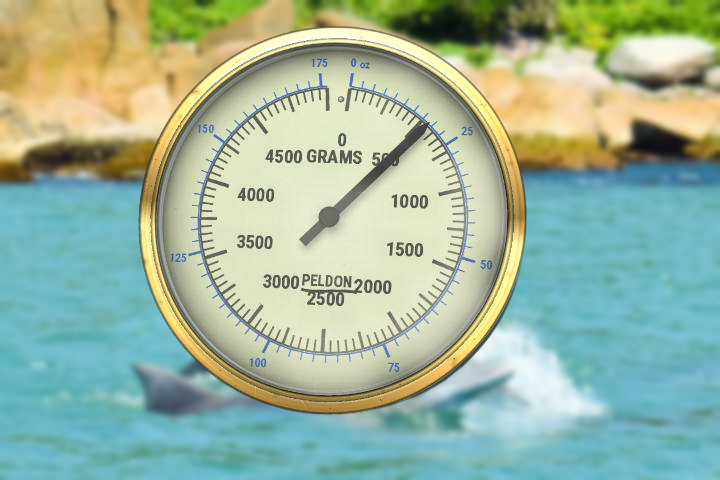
550 g
